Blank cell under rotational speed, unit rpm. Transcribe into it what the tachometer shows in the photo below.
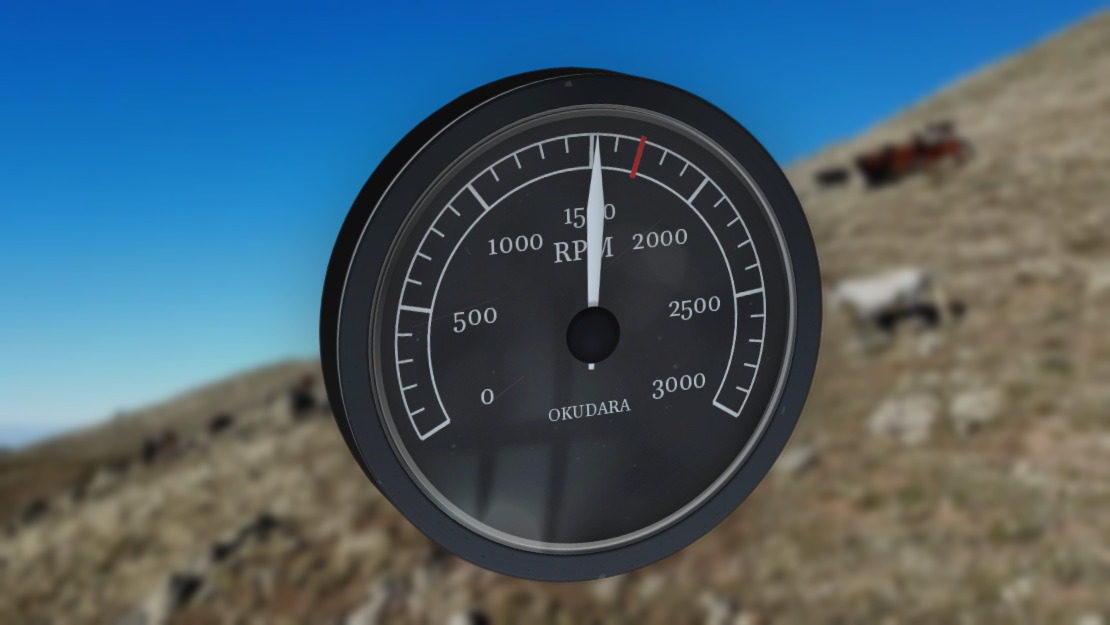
1500 rpm
